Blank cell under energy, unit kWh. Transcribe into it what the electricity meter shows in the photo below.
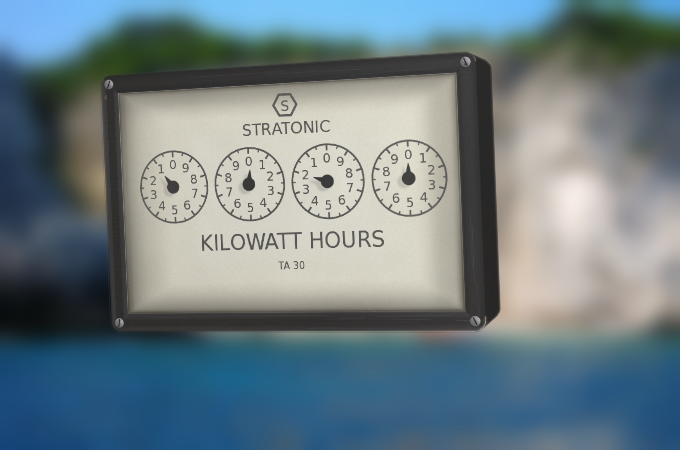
1020 kWh
